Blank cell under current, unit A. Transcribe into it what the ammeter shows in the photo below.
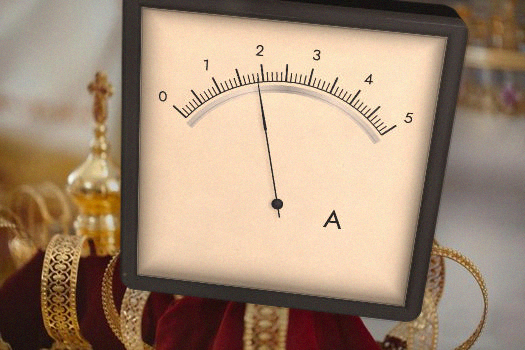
1.9 A
